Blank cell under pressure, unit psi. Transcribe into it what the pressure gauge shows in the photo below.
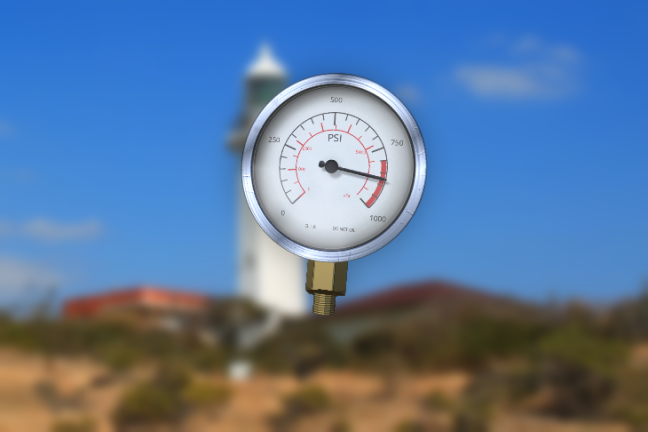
875 psi
